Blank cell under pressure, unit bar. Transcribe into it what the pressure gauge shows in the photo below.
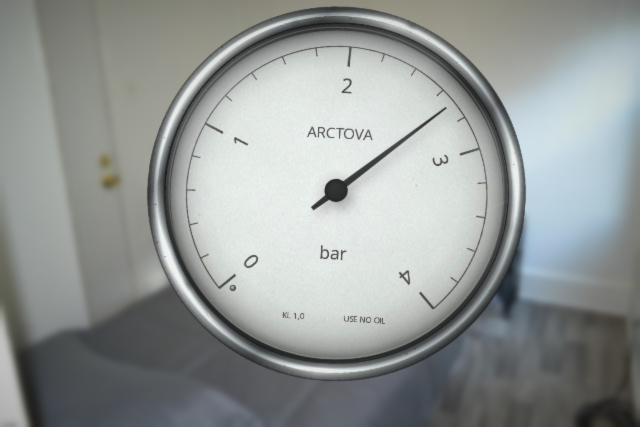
2.7 bar
